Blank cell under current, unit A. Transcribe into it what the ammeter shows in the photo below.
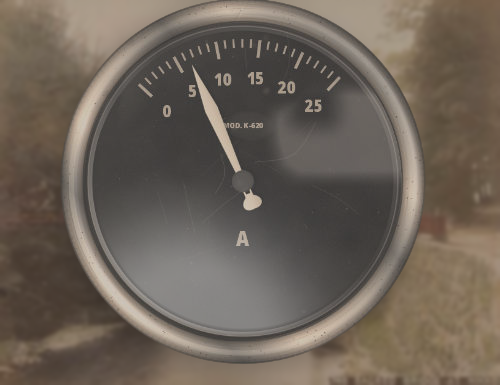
6.5 A
